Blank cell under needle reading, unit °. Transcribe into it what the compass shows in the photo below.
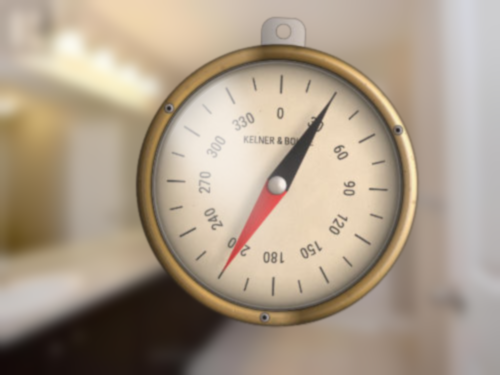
210 °
